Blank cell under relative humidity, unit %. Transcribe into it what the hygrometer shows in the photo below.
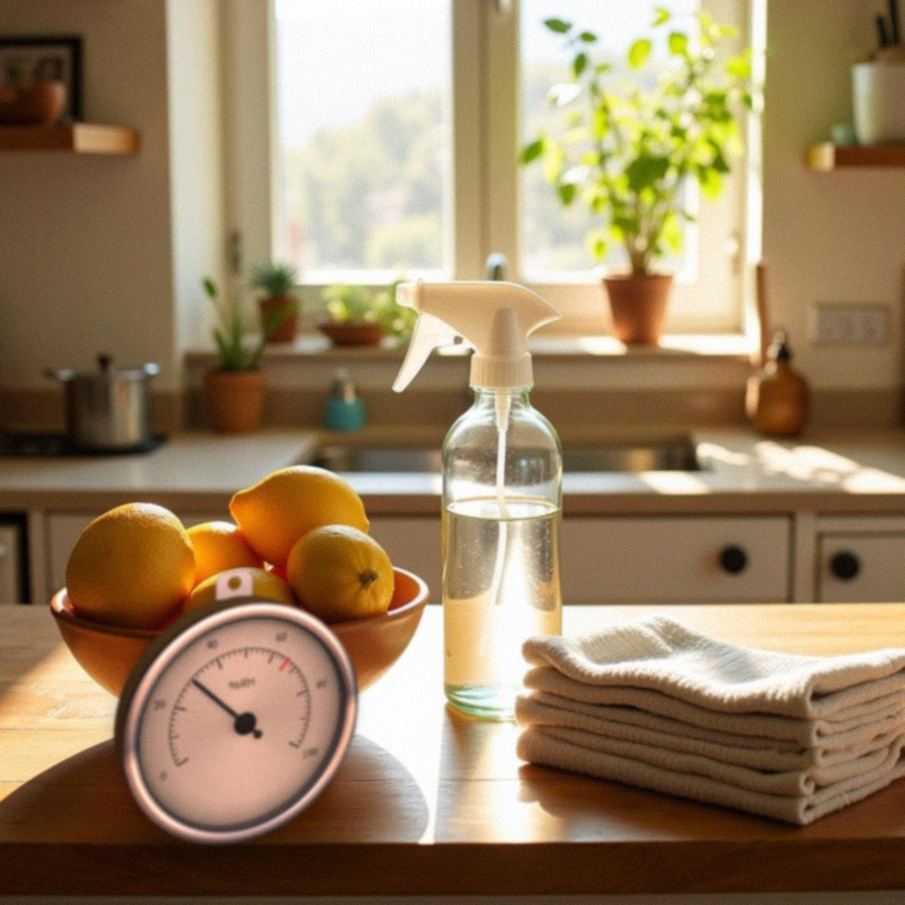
30 %
